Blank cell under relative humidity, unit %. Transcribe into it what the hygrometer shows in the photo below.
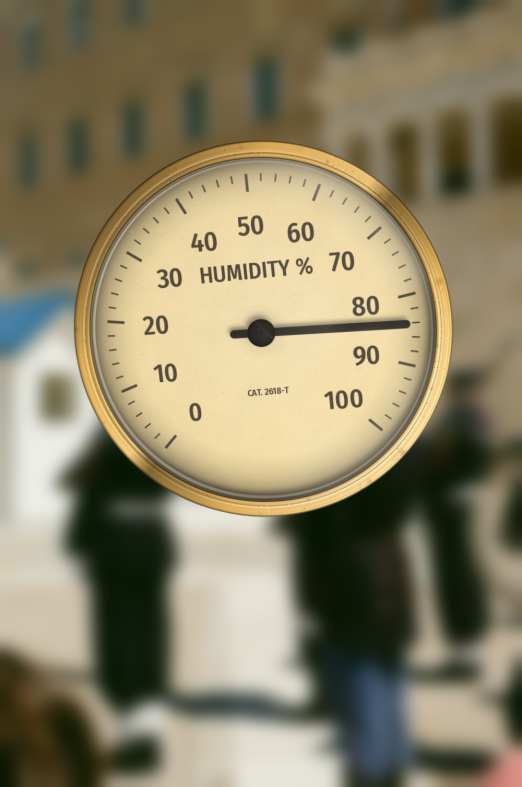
84 %
